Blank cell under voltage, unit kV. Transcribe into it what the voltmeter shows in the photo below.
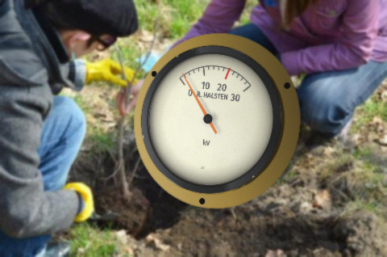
2 kV
